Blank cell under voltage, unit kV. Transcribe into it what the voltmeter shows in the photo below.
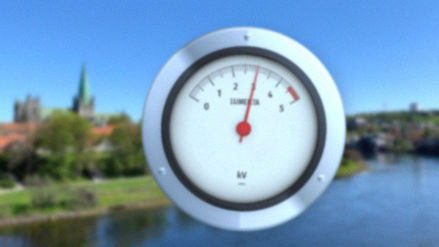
3 kV
